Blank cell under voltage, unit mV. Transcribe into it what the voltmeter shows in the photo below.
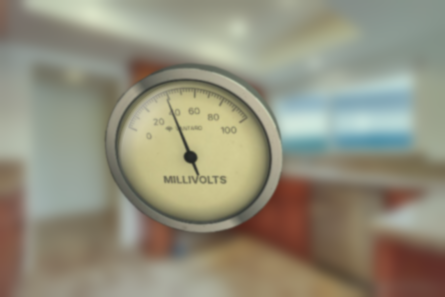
40 mV
